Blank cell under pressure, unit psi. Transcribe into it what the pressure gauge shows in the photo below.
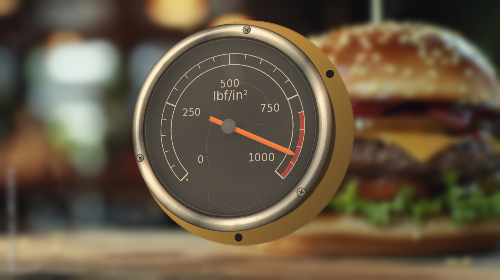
925 psi
